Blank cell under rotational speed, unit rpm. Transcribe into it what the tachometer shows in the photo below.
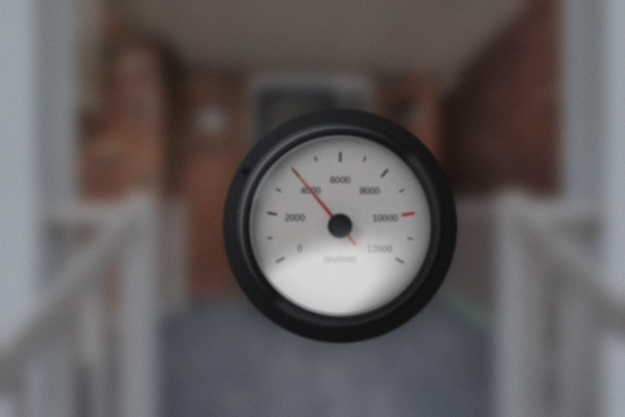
4000 rpm
